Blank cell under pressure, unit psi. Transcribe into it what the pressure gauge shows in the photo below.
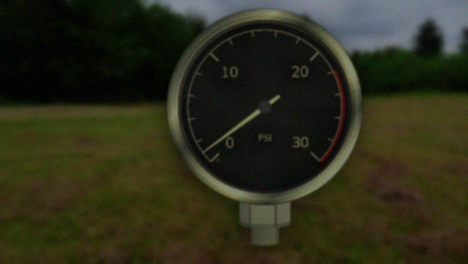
1 psi
